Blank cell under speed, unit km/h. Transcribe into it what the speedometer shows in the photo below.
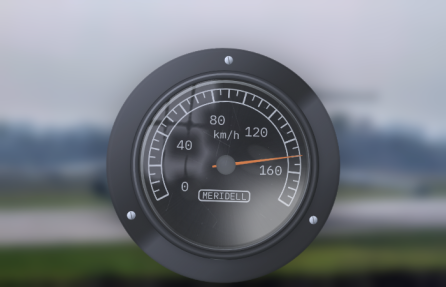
150 km/h
